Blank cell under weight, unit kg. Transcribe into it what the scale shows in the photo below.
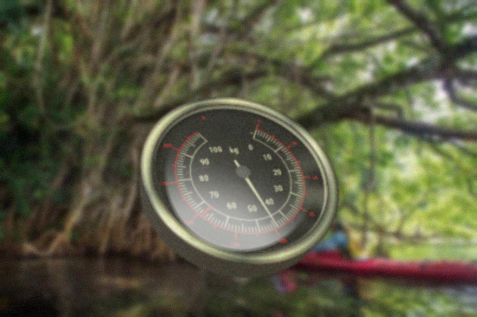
45 kg
